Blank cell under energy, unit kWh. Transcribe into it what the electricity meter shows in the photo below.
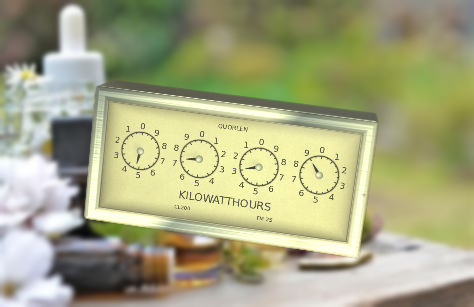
4729 kWh
